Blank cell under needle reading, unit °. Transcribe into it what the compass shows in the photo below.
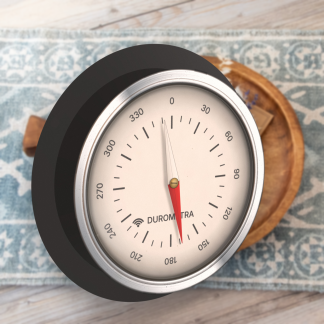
170 °
